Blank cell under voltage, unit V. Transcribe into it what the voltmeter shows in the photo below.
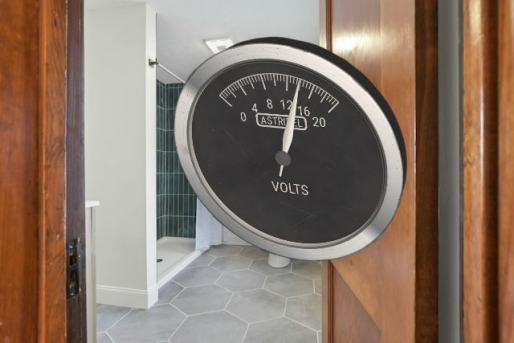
14 V
